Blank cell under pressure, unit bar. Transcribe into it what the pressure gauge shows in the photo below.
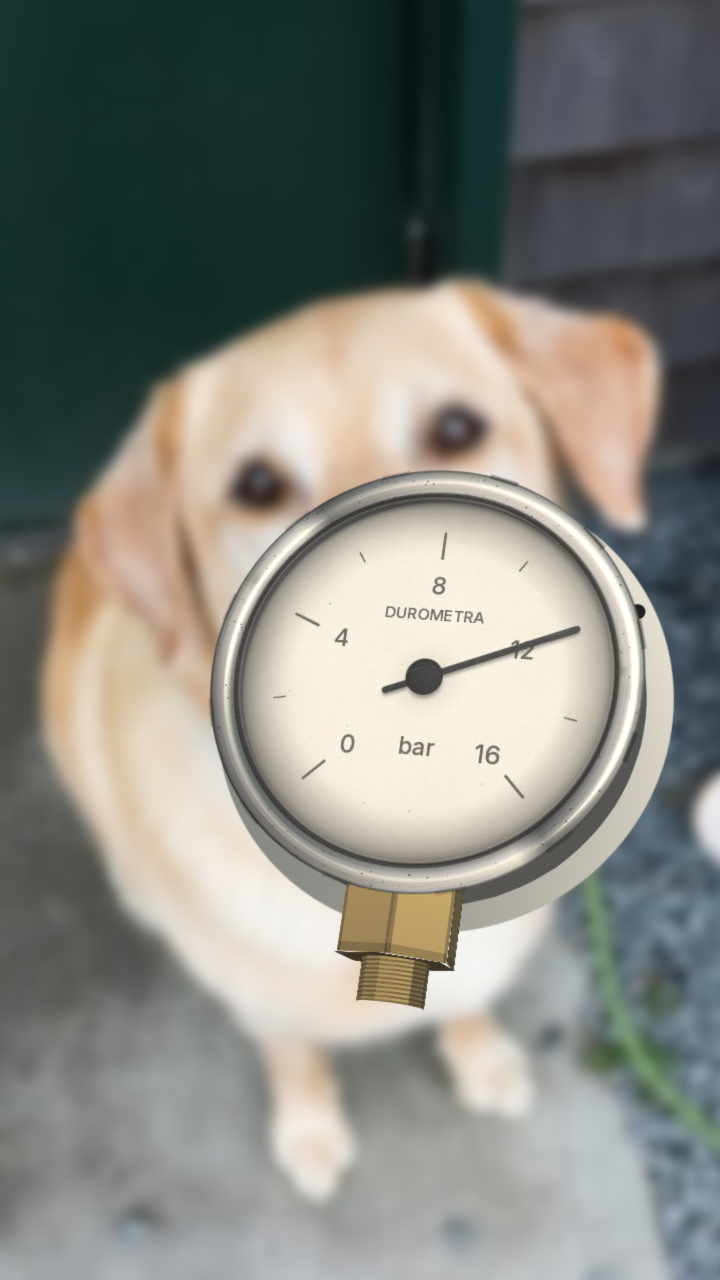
12 bar
